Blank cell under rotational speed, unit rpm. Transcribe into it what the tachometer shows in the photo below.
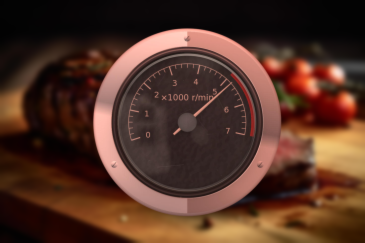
5200 rpm
